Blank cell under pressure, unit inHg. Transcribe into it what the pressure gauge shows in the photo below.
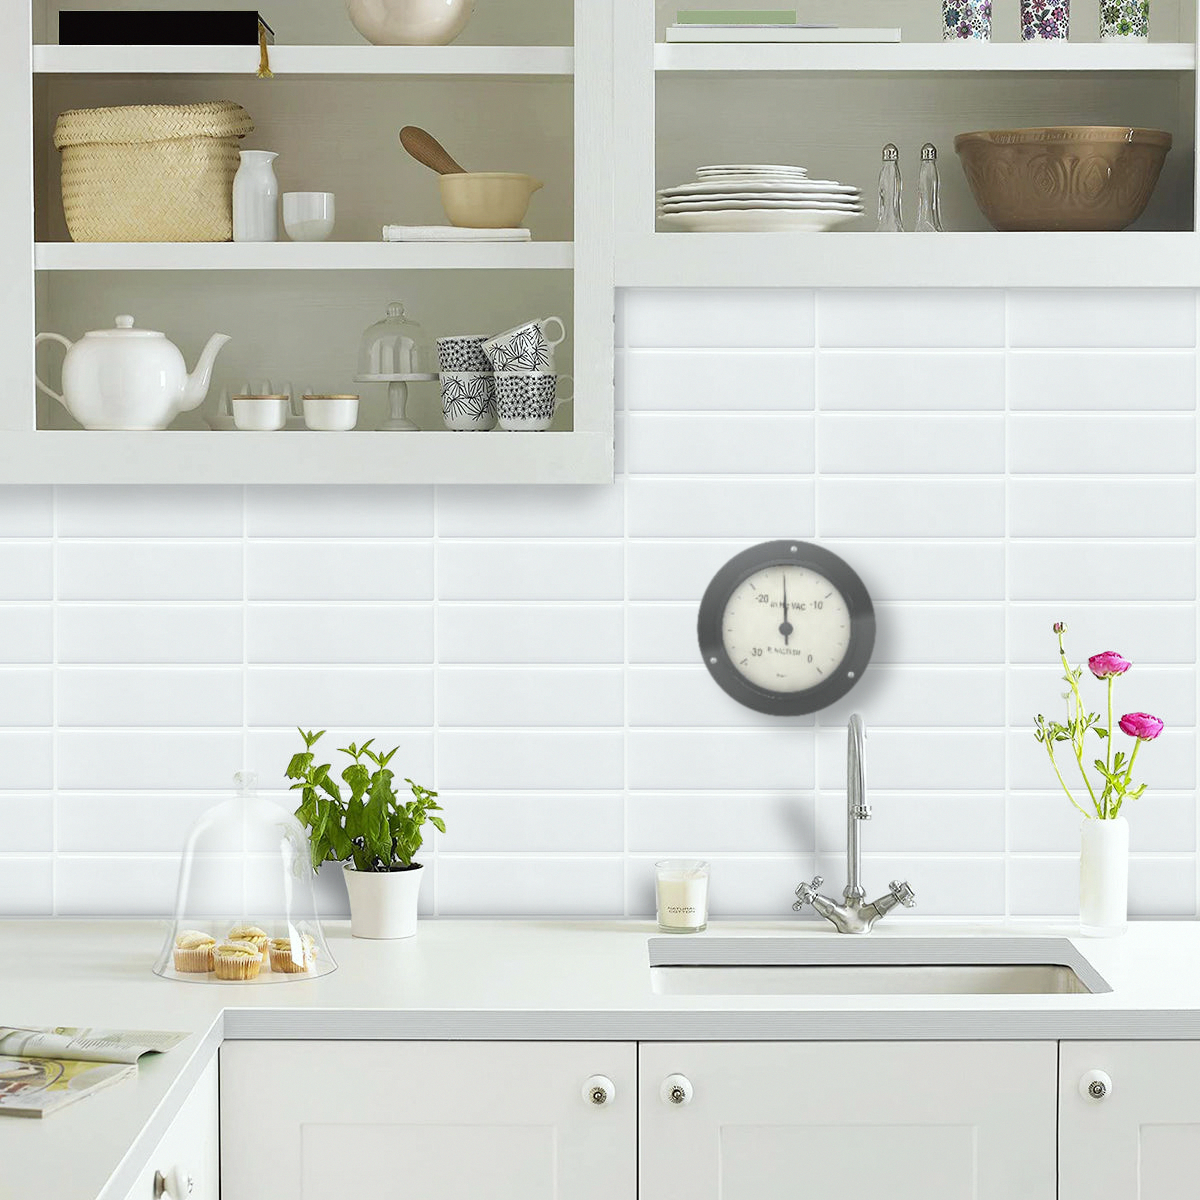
-16 inHg
